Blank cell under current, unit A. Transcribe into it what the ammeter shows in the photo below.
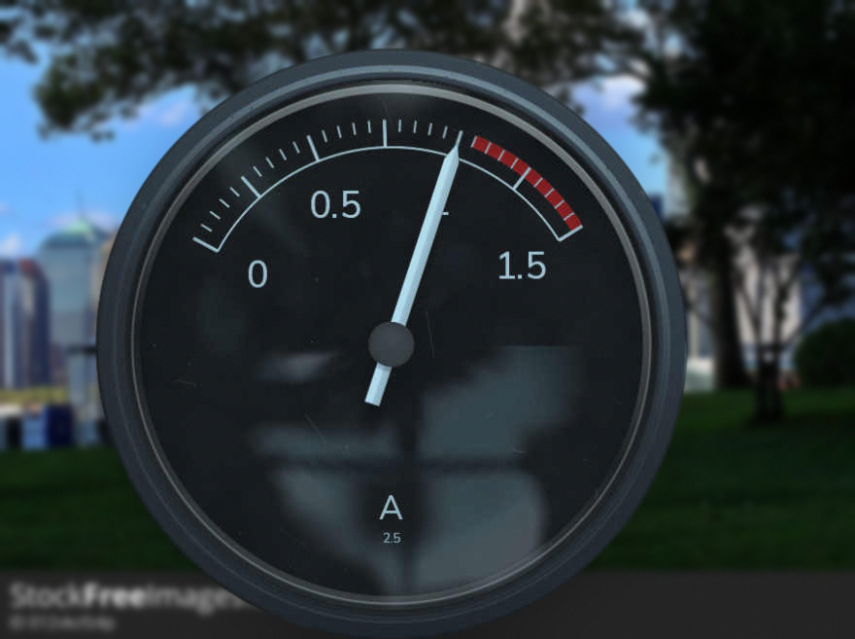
1 A
